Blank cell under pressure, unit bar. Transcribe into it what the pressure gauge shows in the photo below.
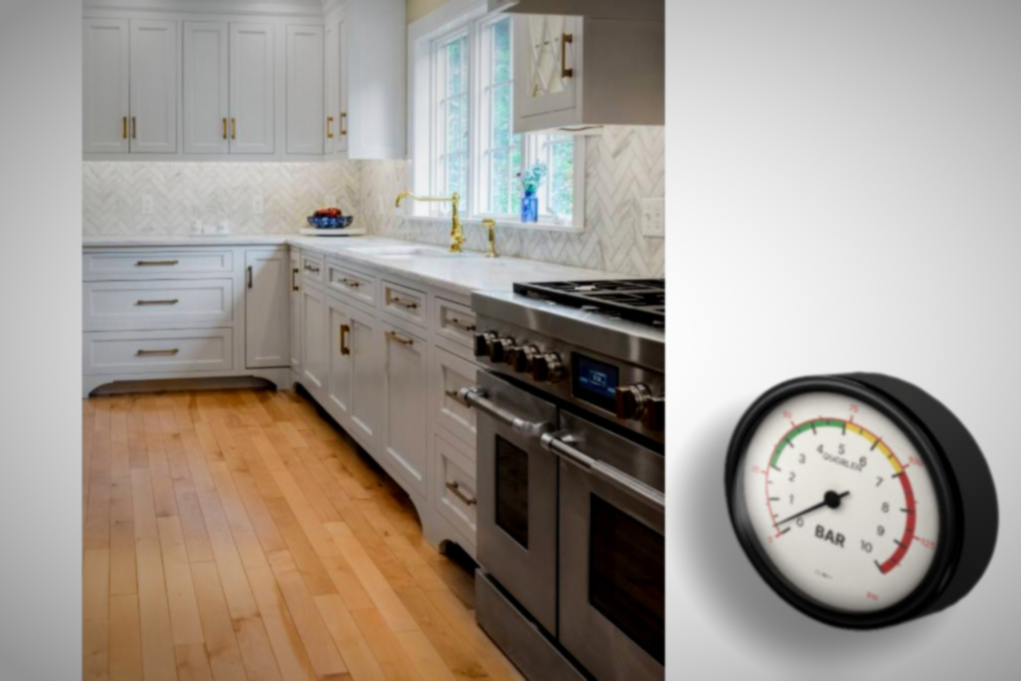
0.25 bar
